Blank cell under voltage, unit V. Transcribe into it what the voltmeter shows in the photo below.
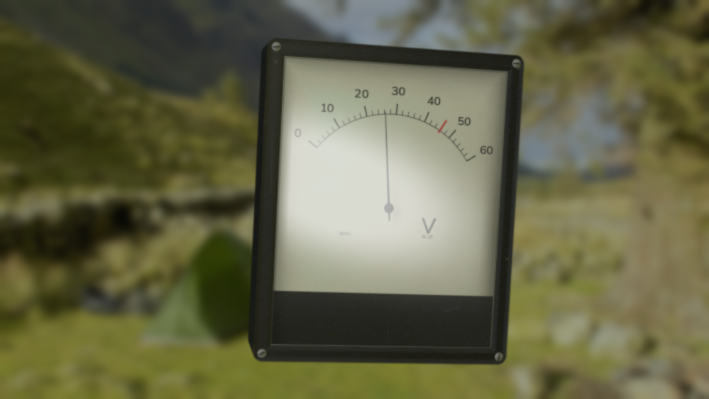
26 V
